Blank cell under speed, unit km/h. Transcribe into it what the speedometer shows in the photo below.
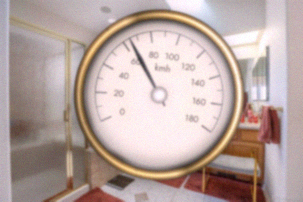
65 km/h
